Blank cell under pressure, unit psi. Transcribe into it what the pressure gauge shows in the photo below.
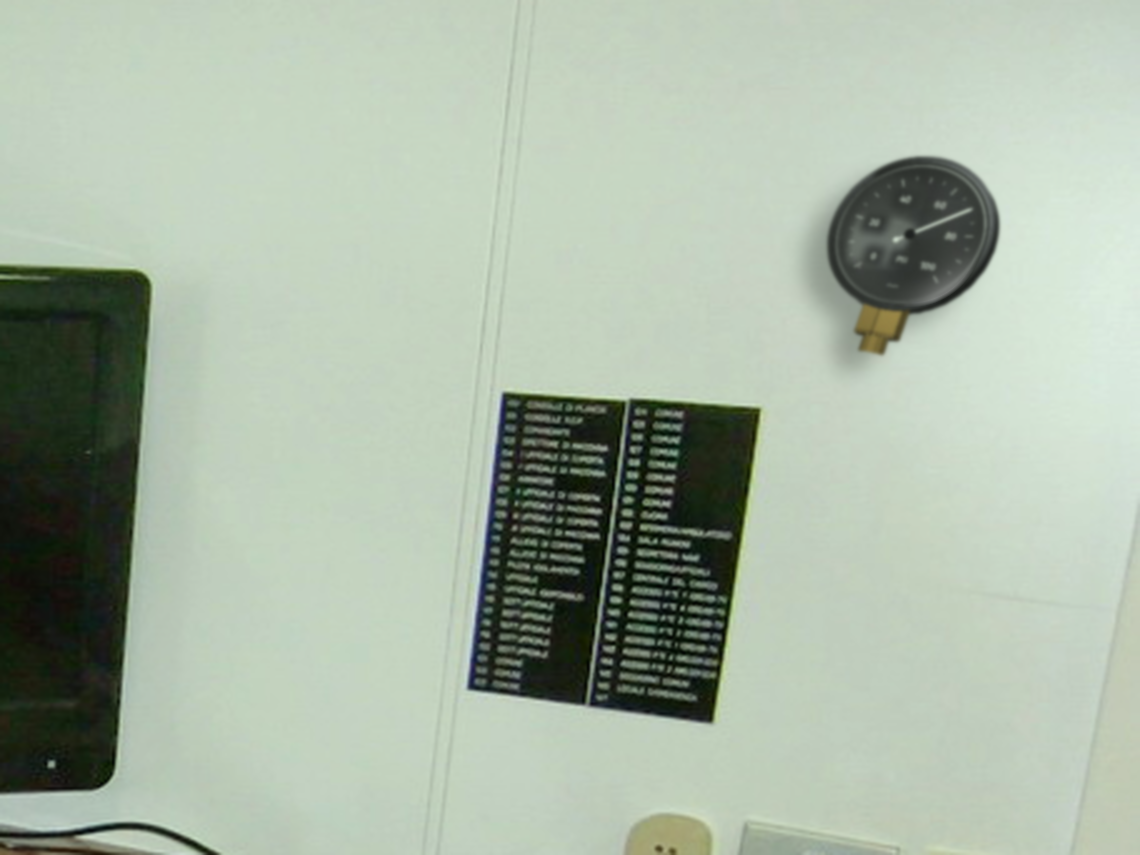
70 psi
